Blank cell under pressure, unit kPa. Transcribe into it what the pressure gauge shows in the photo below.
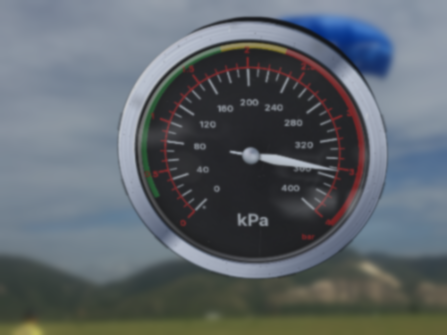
350 kPa
